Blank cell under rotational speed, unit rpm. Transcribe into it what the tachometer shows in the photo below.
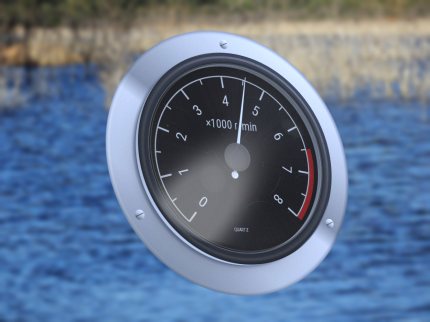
4500 rpm
